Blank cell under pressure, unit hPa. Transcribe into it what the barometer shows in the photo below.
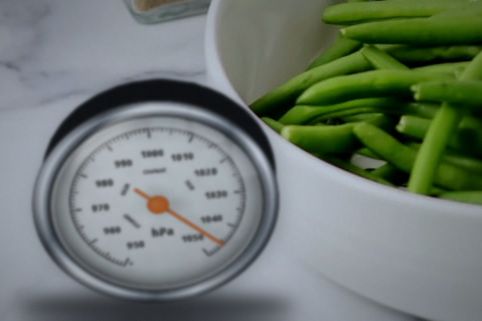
1045 hPa
